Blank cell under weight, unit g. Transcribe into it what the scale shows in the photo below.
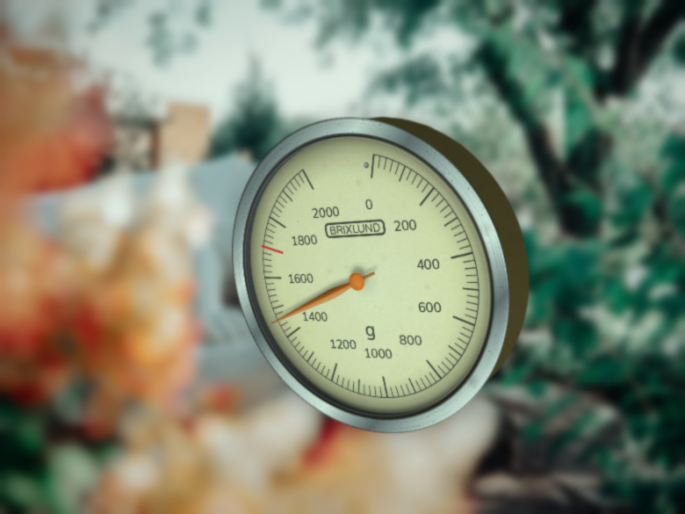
1460 g
